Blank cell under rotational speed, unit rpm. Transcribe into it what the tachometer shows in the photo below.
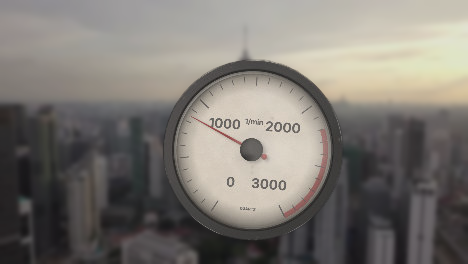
850 rpm
